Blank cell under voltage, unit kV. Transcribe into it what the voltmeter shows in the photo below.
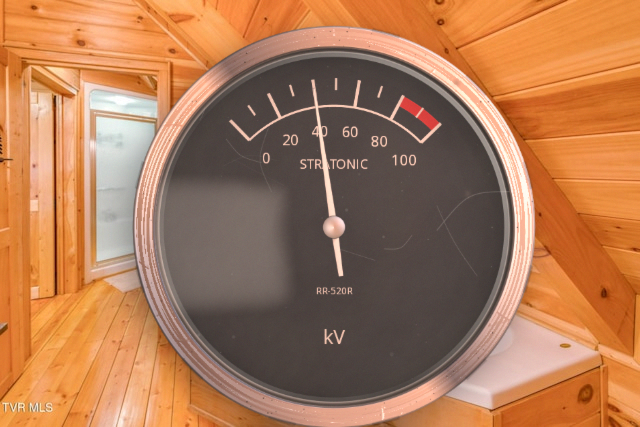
40 kV
